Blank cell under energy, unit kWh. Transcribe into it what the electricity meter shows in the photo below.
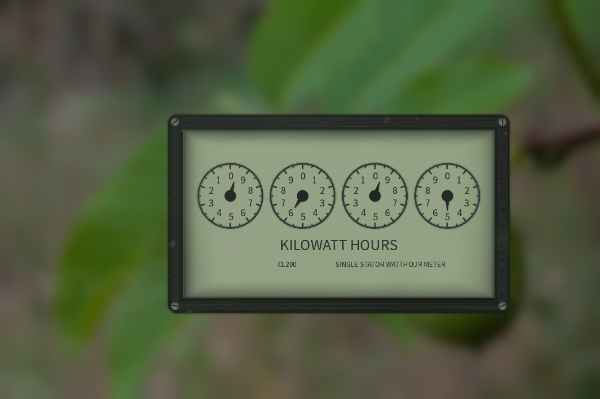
9595 kWh
